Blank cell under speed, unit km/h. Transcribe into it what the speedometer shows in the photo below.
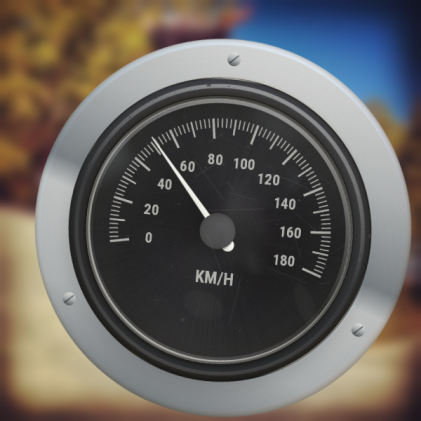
52 km/h
